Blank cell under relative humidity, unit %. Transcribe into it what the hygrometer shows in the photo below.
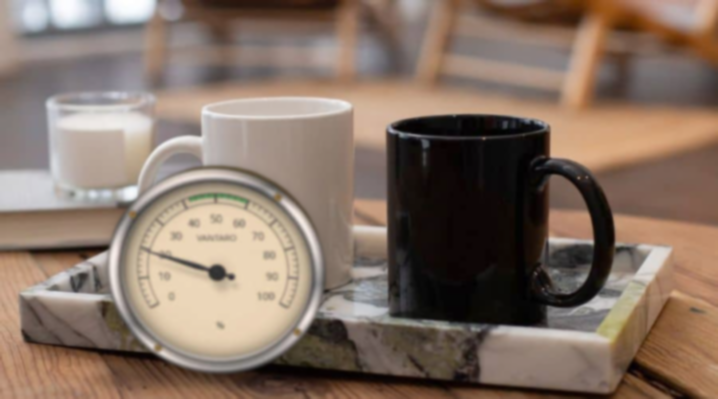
20 %
